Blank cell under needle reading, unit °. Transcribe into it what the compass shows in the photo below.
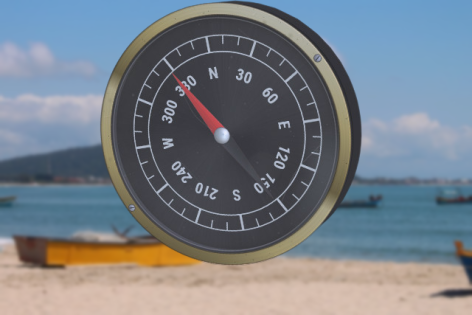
330 °
